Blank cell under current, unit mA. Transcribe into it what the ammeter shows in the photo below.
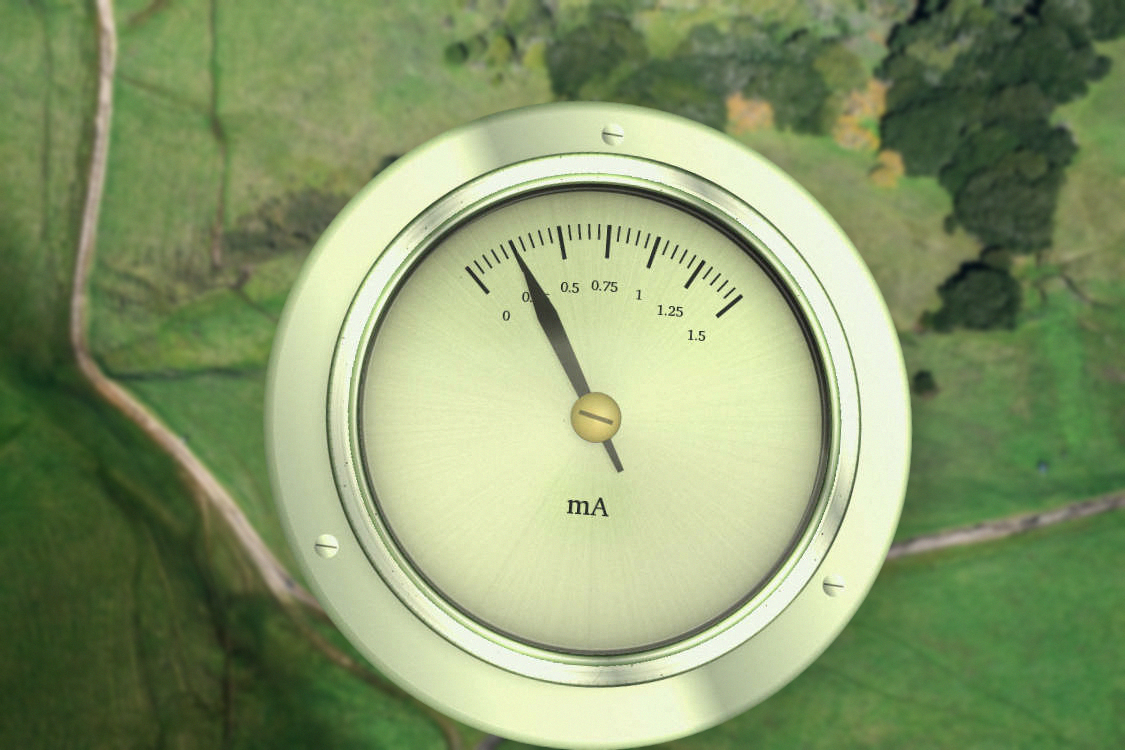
0.25 mA
